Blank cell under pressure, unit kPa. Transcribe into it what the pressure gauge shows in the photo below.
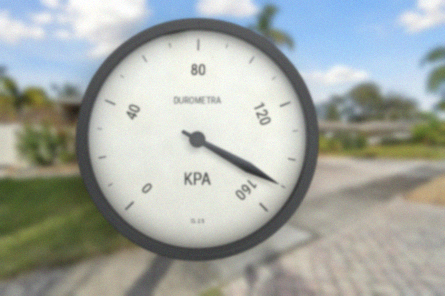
150 kPa
